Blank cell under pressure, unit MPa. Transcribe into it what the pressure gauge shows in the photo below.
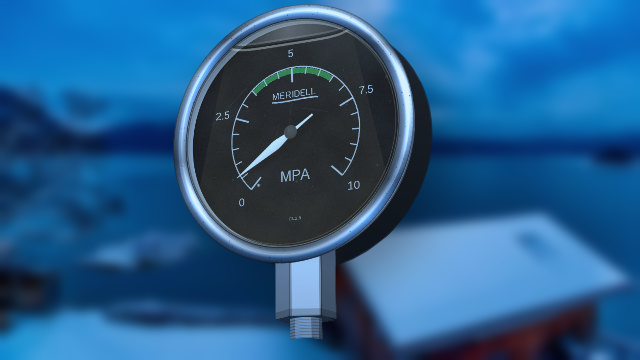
0.5 MPa
